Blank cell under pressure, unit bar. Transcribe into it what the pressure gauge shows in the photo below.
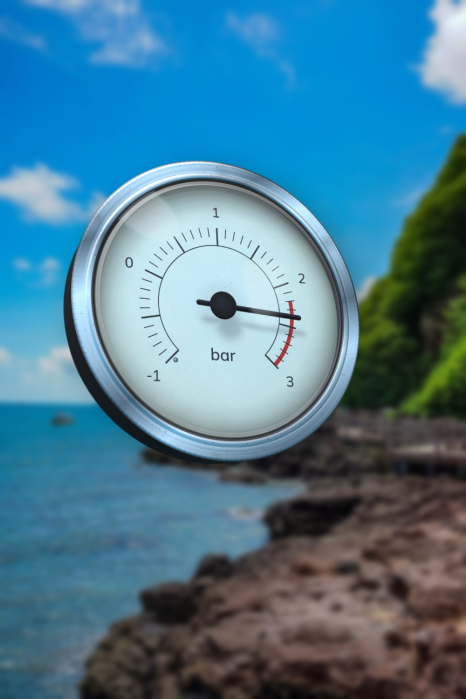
2.4 bar
